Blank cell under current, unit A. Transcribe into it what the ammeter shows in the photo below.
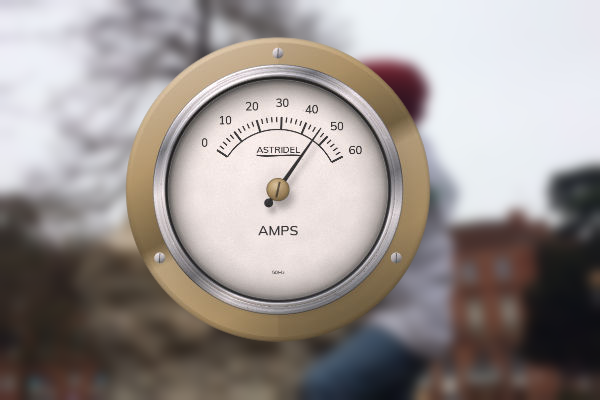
46 A
